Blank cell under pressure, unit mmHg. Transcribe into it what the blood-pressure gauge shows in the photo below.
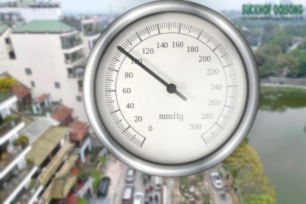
100 mmHg
